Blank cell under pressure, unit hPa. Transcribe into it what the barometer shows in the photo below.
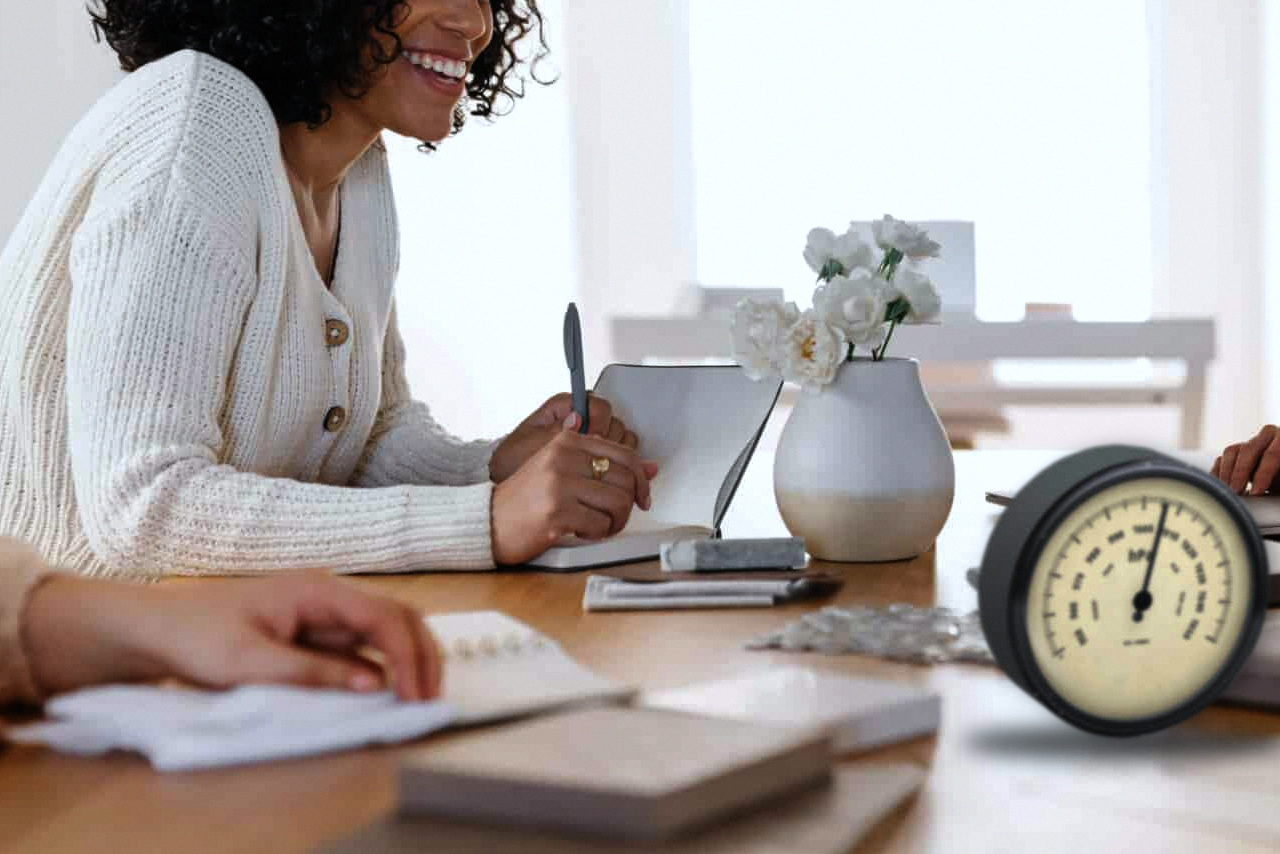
1005 hPa
